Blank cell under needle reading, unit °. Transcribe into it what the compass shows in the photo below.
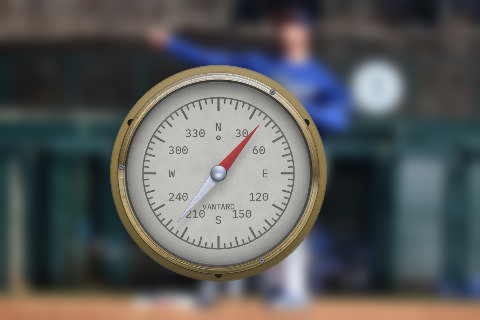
40 °
